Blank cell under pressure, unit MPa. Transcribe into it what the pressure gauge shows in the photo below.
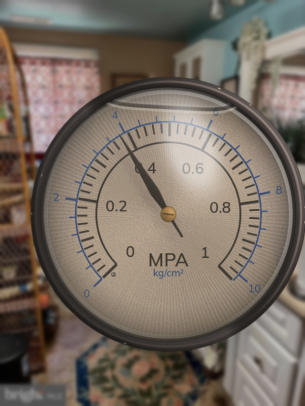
0.38 MPa
